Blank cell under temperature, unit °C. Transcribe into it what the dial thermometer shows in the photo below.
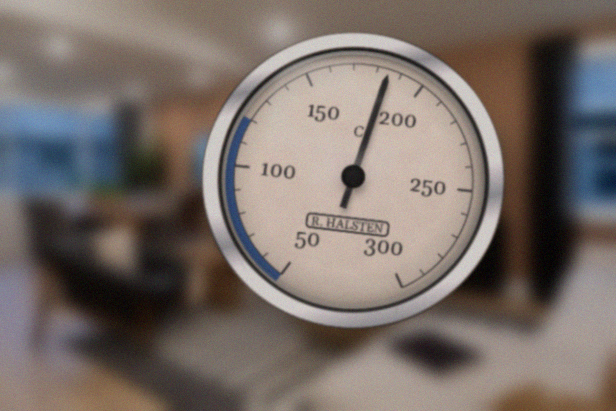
185 °C
